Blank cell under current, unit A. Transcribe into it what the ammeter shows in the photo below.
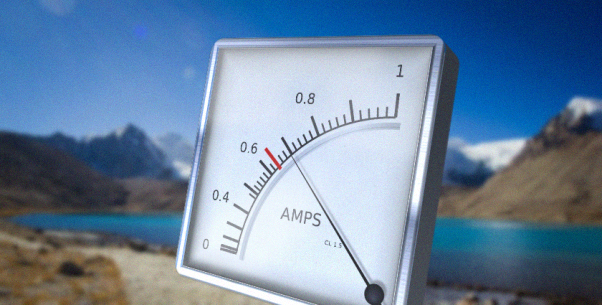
0.7 A
